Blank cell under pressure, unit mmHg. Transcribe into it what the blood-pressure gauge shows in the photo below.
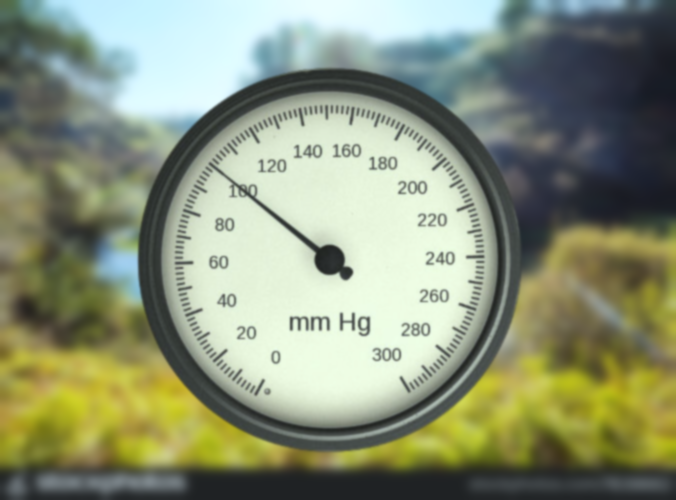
100 mmHg
